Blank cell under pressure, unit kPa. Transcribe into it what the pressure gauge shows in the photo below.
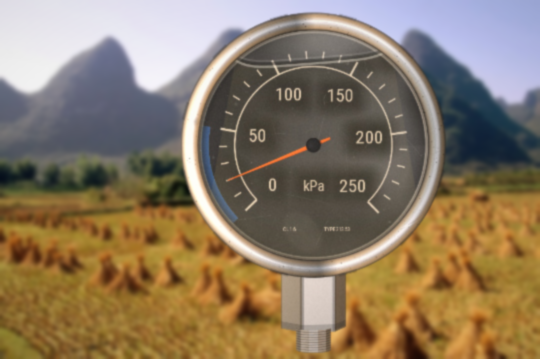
20 kPa
